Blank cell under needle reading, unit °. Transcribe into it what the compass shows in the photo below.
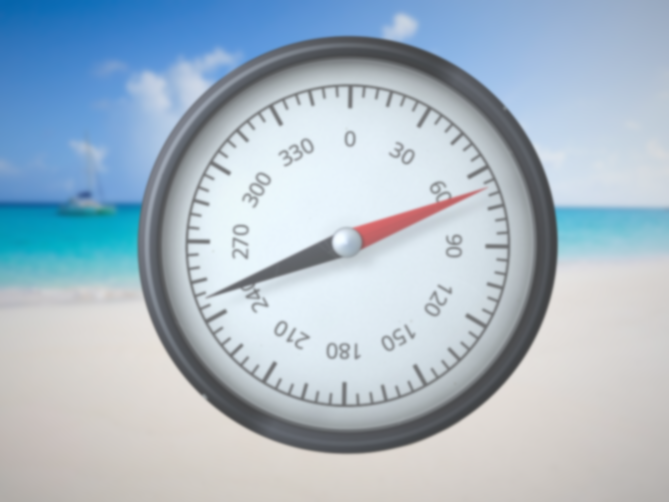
67.5 °
